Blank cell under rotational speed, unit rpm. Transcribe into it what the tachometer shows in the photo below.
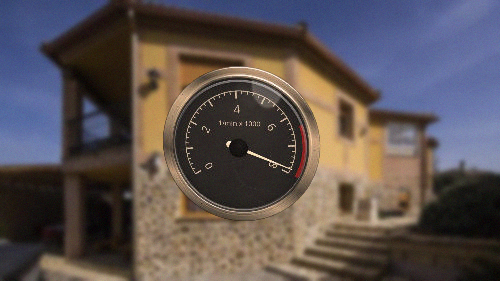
7800 rpm
